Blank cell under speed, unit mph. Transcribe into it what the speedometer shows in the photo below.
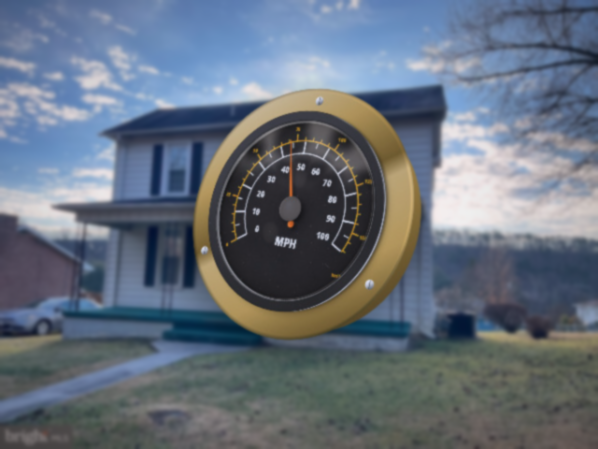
45 mph
